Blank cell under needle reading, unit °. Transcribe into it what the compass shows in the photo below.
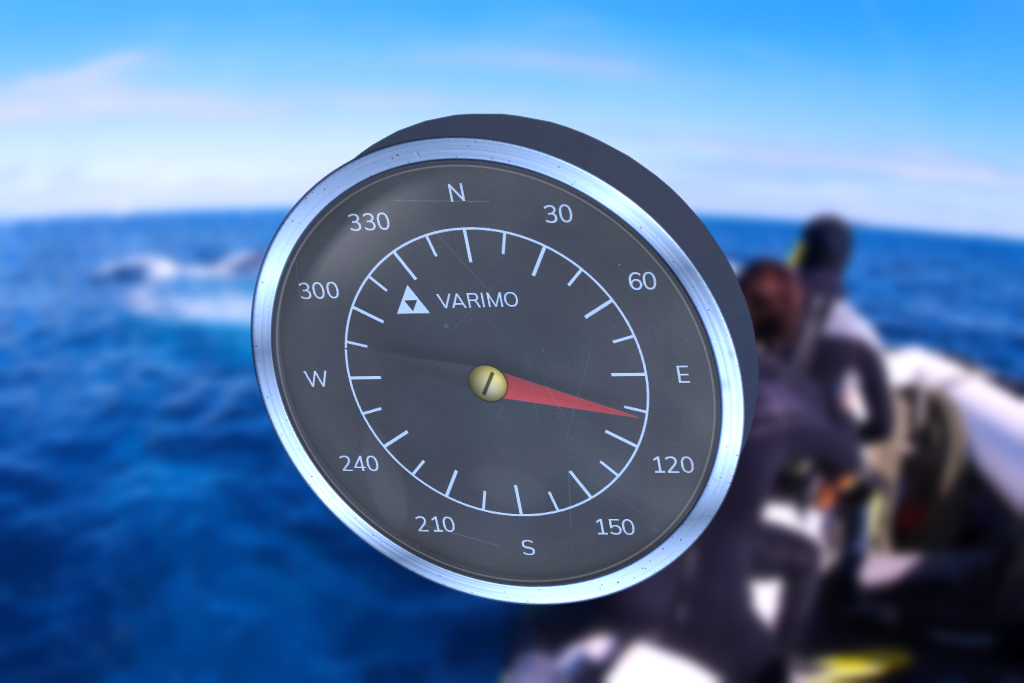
105 °
